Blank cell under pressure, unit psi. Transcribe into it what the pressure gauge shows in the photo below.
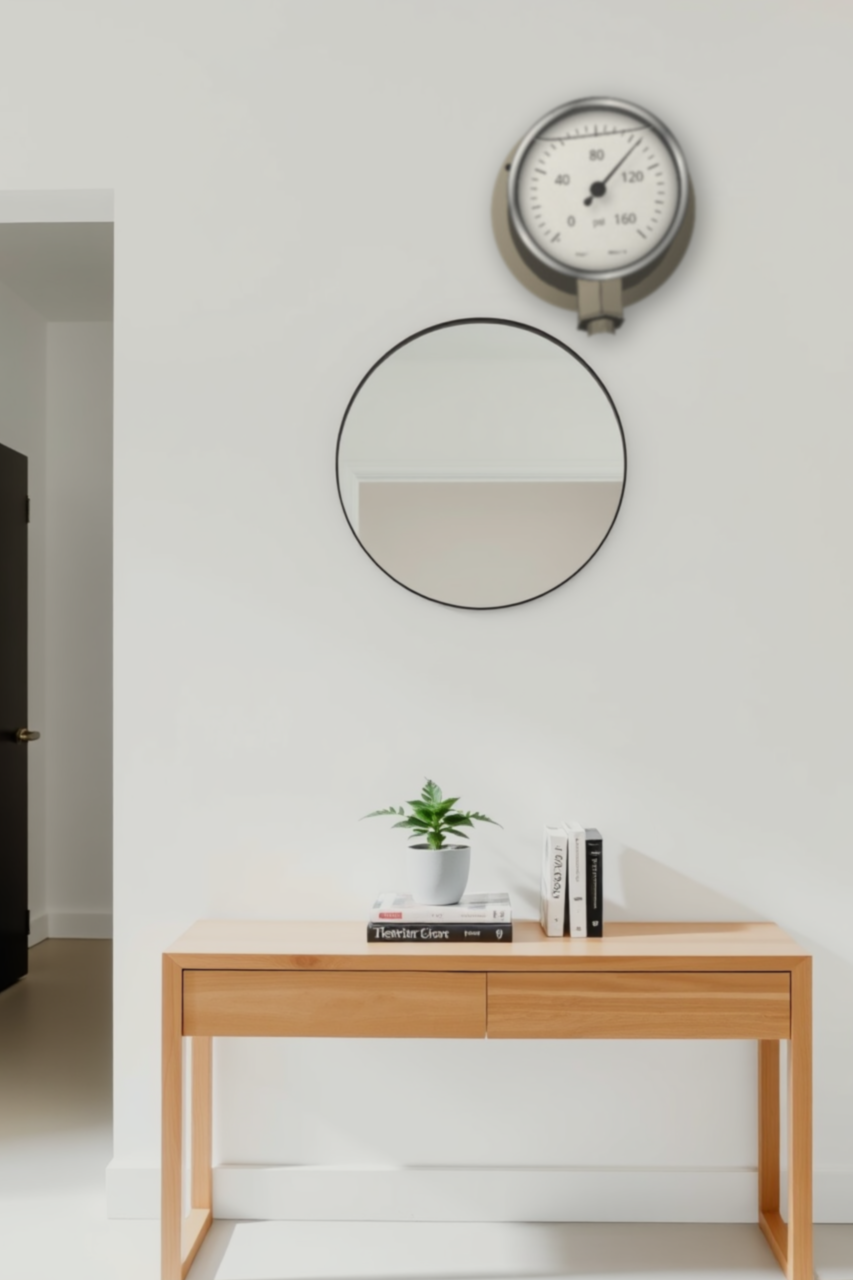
105 psi
